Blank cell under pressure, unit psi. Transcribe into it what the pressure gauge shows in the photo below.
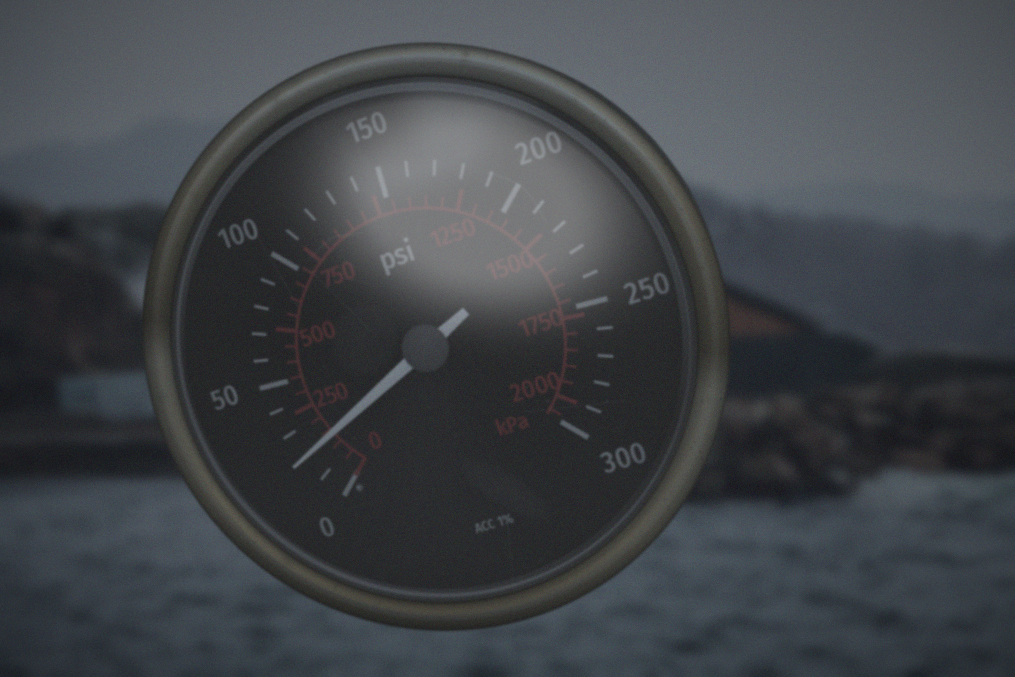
20 psi
